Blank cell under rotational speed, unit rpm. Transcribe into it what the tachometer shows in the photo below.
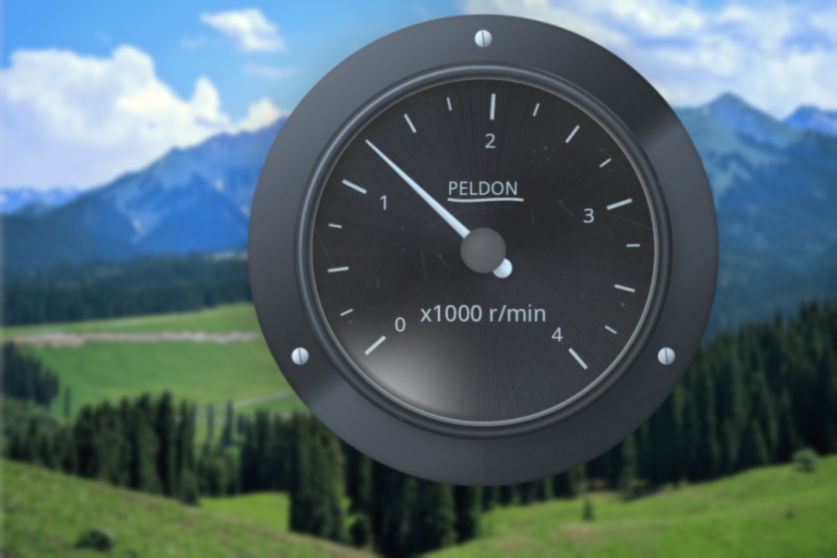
1250 rpm
